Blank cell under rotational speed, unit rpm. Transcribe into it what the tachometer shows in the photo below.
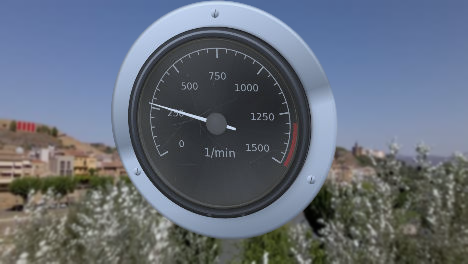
275 rpm
